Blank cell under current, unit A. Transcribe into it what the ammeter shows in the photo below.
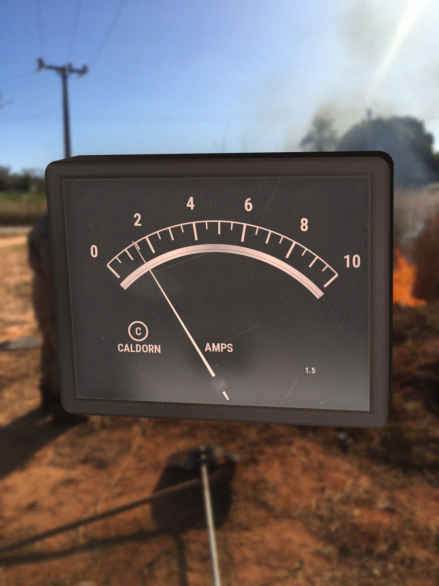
1.5 A
